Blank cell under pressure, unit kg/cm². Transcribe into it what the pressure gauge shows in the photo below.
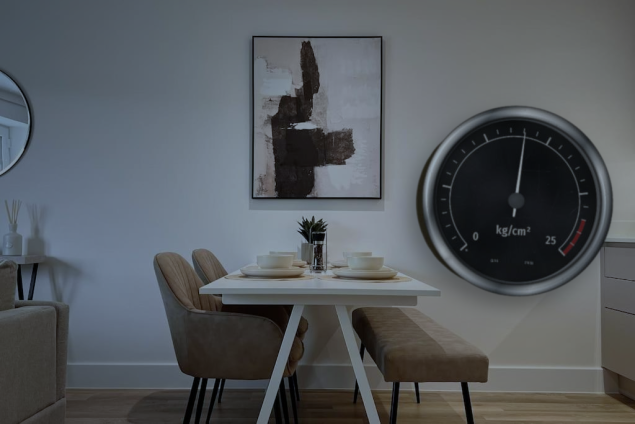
13 kg/cm²
